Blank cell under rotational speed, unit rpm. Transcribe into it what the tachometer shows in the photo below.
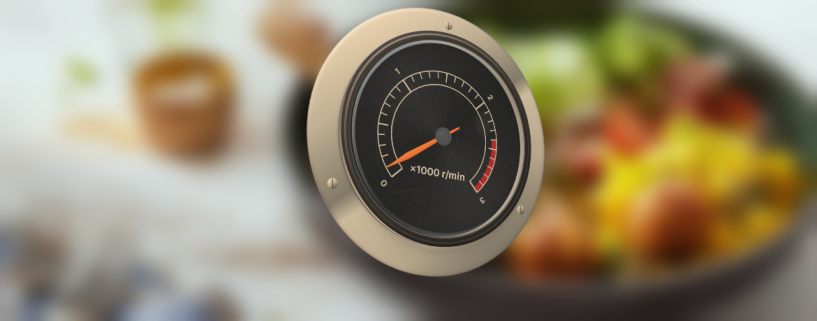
100 rpm
